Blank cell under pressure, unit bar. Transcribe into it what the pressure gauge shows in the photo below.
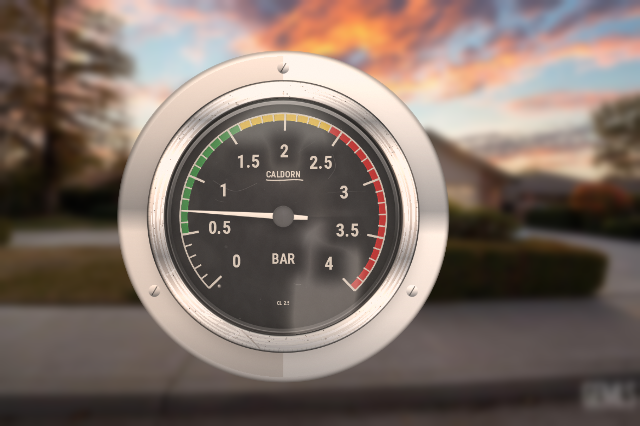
0.7 bar
